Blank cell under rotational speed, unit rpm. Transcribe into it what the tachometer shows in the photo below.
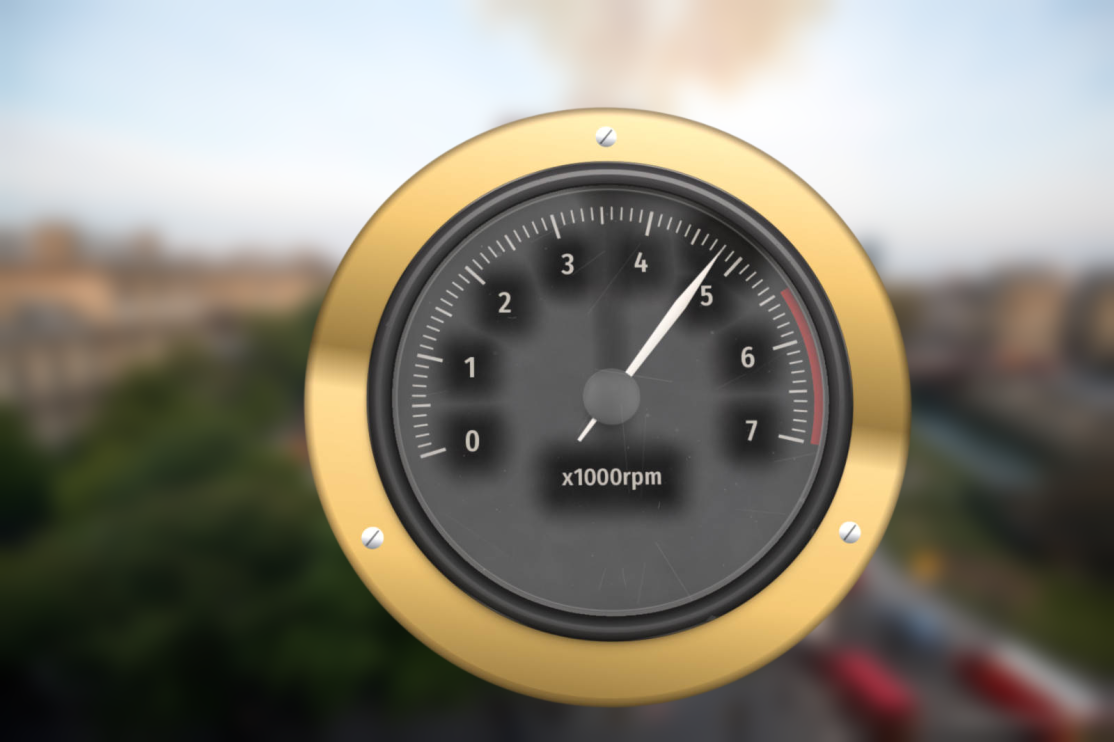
4800 rpm
